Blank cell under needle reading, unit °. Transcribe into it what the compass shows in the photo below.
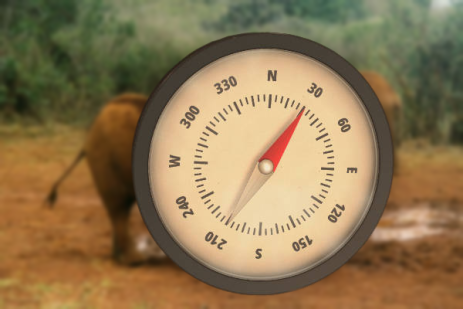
30 °
